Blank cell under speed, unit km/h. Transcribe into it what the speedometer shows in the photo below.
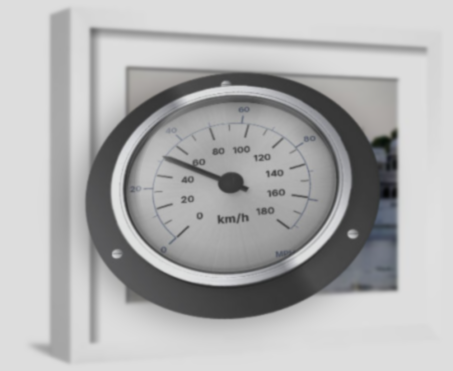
50 km/h
